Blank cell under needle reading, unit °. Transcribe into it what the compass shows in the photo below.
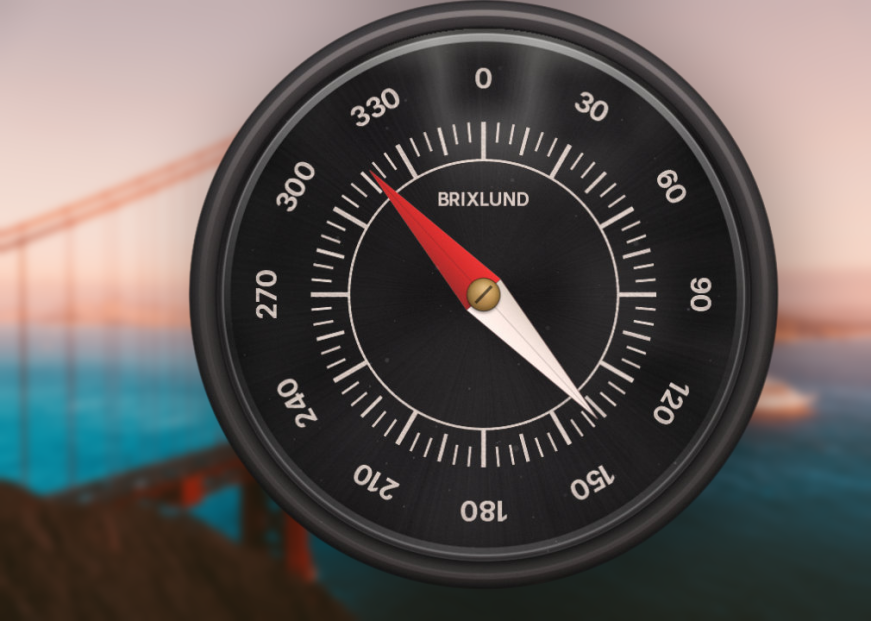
317.5 °
